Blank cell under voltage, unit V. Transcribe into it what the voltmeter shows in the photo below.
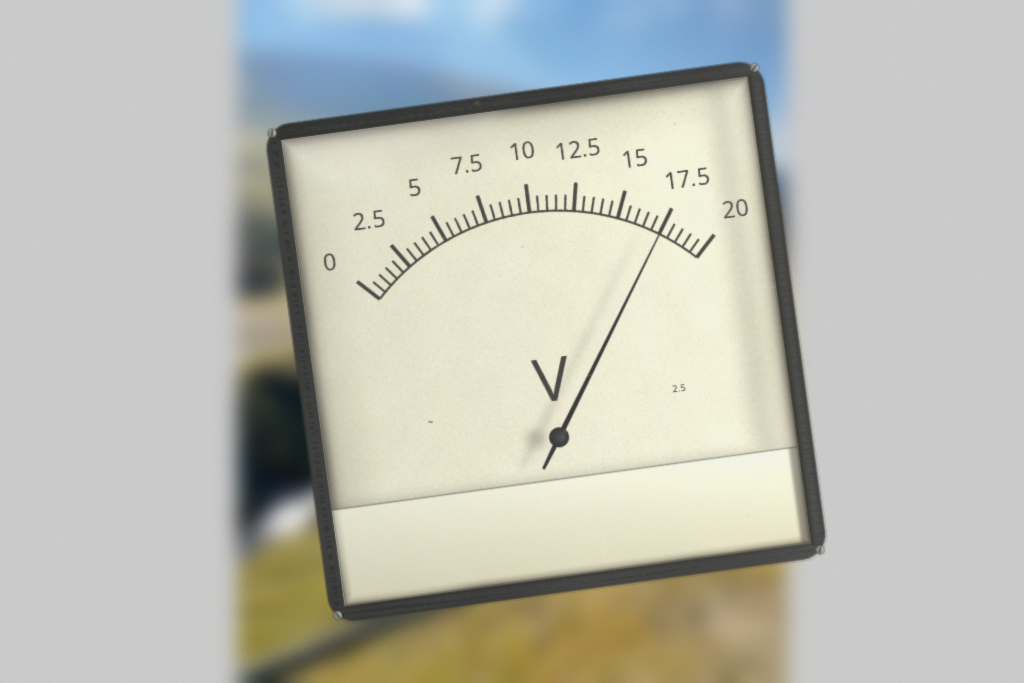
17.5 V
